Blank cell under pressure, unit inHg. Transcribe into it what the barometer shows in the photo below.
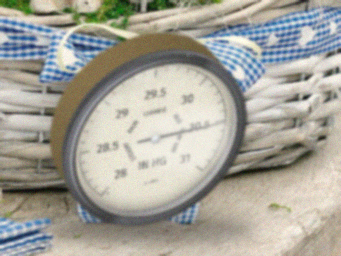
30.5 inHg
